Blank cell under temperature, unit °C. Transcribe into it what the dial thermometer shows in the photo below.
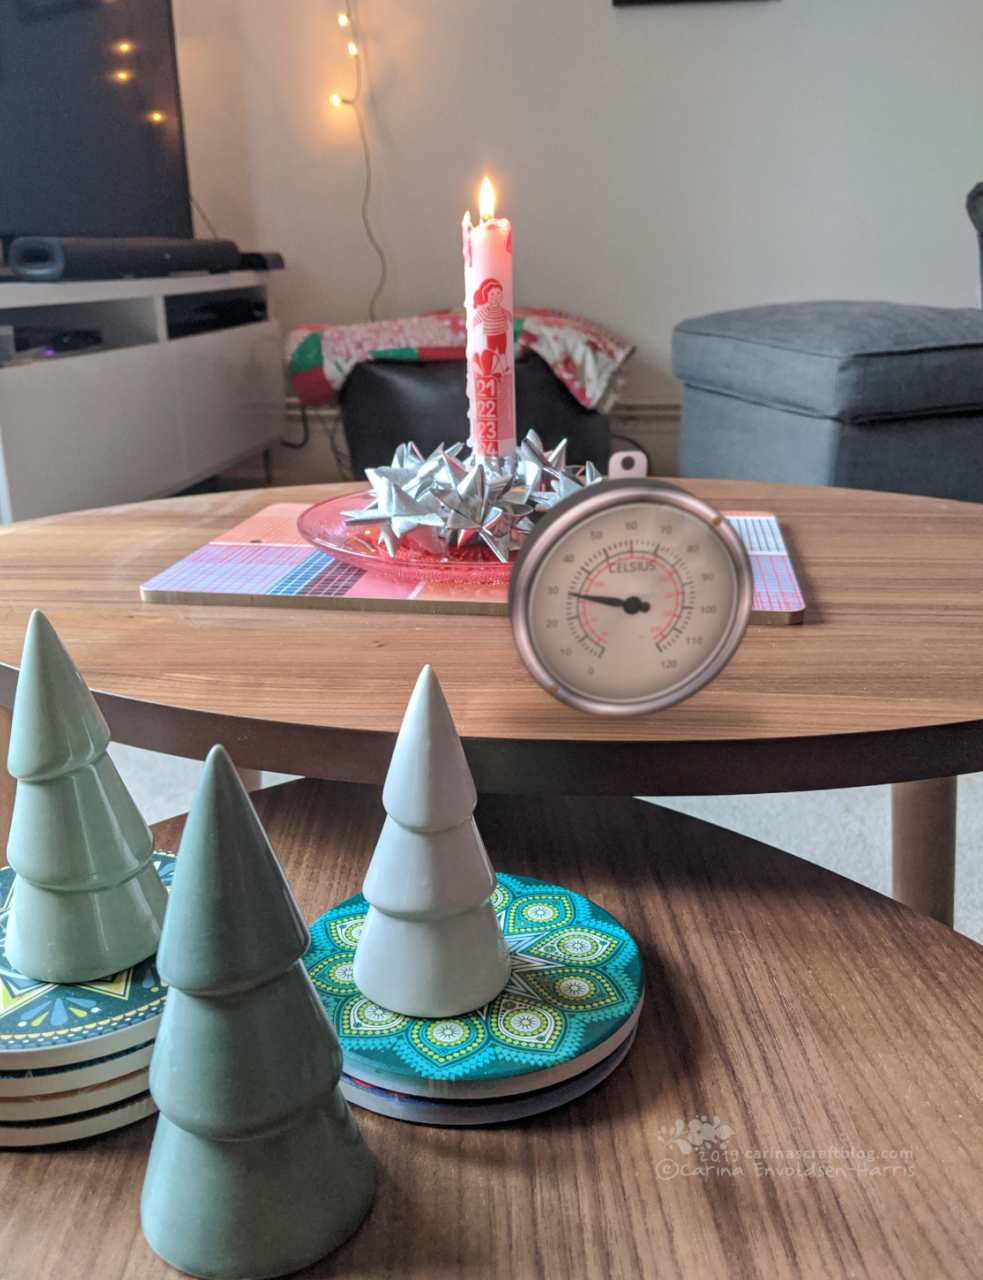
30 °C
